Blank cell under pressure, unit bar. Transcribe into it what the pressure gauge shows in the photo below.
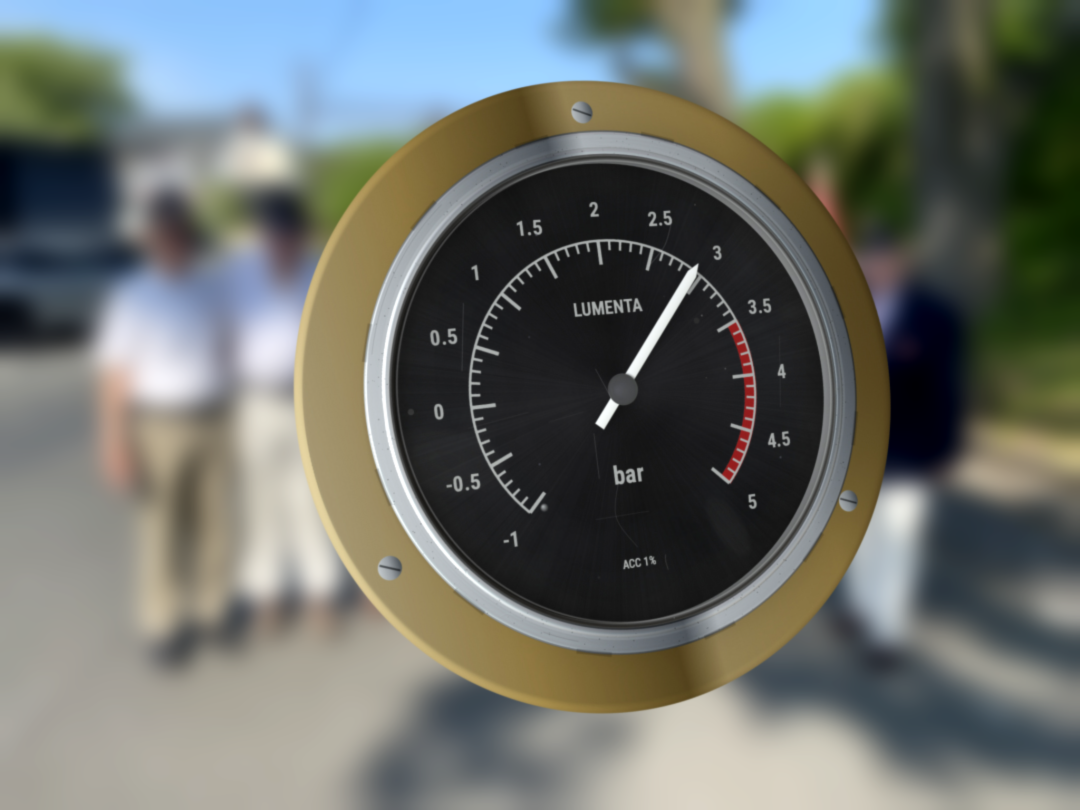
2.9 bar
